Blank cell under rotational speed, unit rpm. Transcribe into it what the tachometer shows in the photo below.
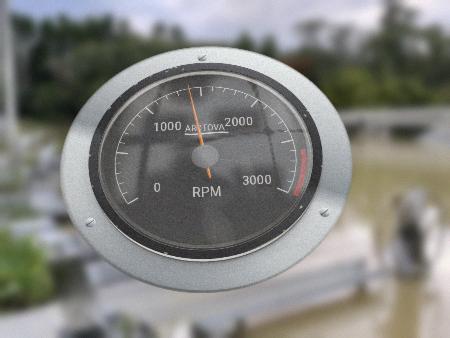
1400 rpm
